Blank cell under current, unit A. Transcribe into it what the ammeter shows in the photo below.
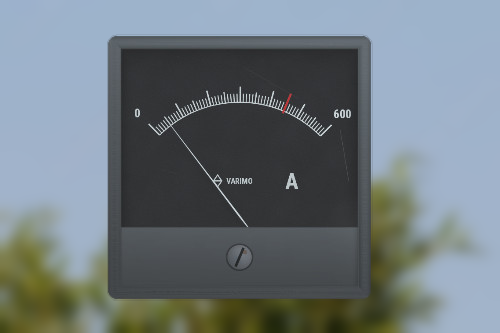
50 A
